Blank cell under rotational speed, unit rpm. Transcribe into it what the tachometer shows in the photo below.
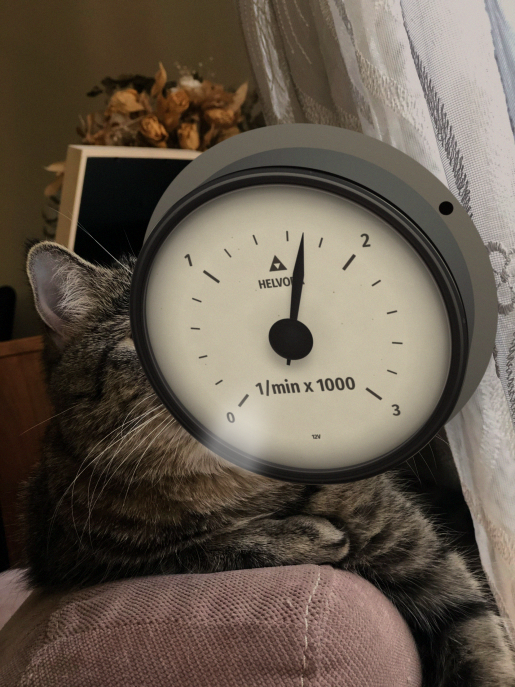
1700 rpm
